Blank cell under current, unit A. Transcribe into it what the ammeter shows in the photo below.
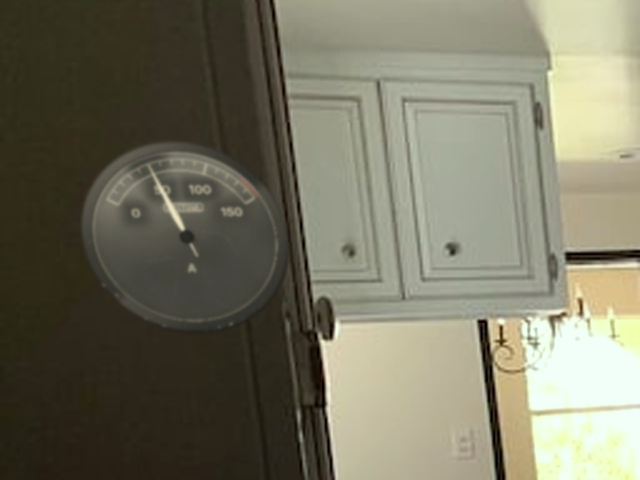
50 A
